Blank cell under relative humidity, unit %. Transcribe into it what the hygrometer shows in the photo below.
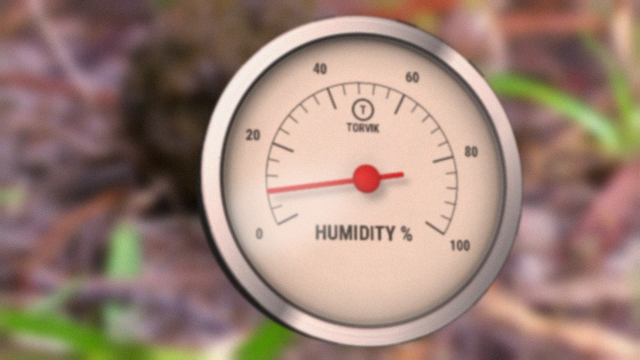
8 %
